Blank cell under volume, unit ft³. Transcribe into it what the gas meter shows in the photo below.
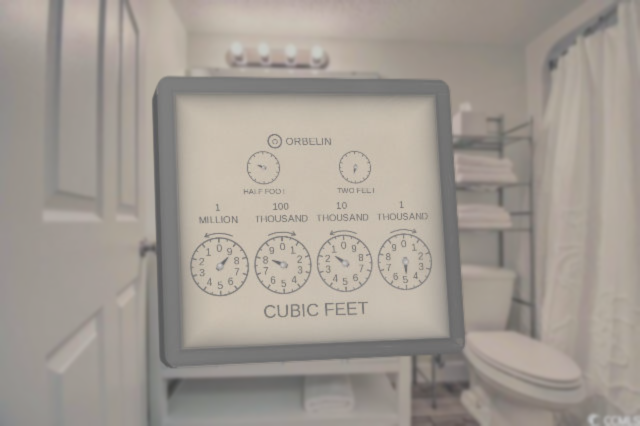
881500 ft³
